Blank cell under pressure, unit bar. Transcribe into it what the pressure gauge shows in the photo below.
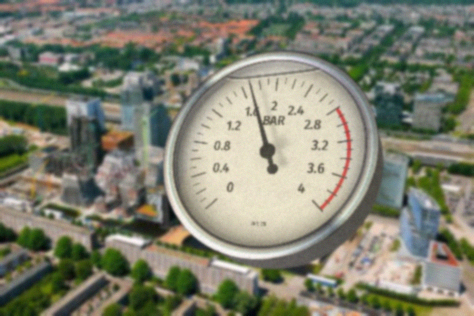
1.7 bar
